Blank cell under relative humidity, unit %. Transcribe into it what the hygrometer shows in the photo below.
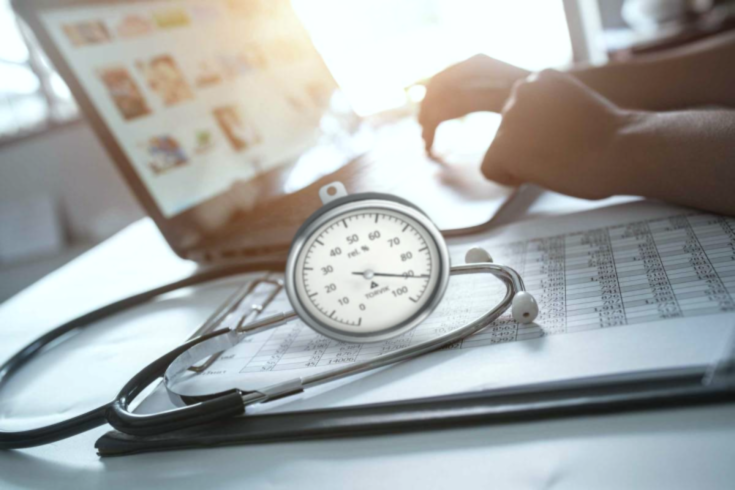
90 %
